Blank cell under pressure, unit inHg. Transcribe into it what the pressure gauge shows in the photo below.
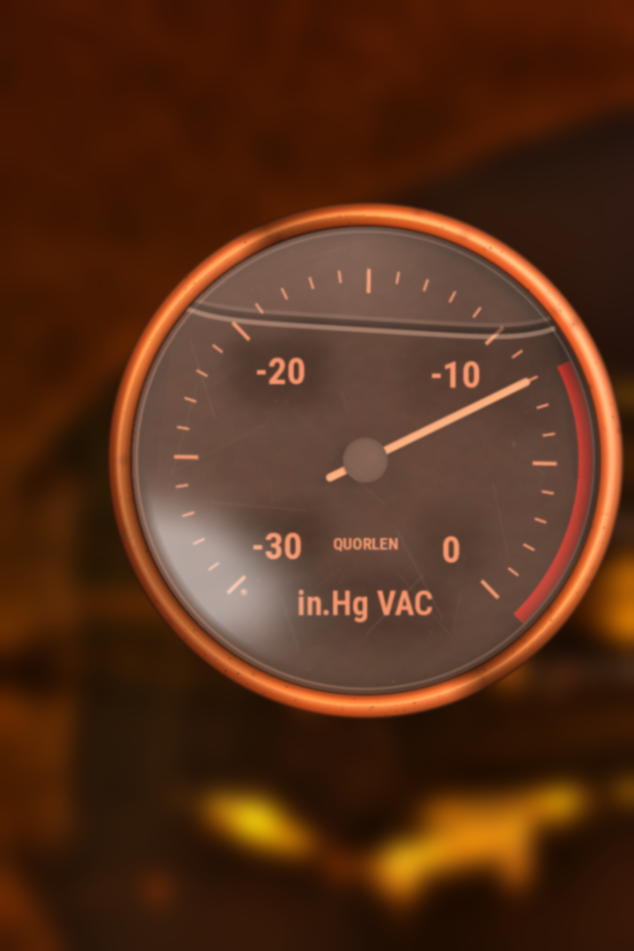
-8 inHg
